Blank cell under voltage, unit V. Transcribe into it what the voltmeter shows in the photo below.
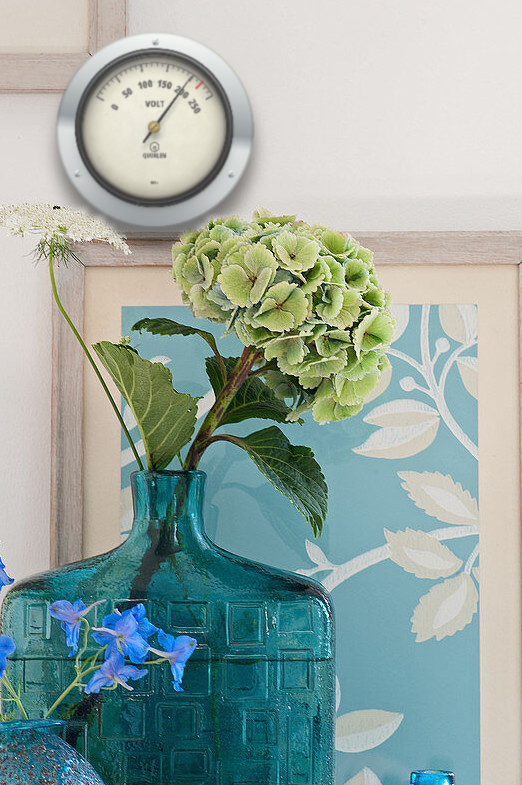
200 V
